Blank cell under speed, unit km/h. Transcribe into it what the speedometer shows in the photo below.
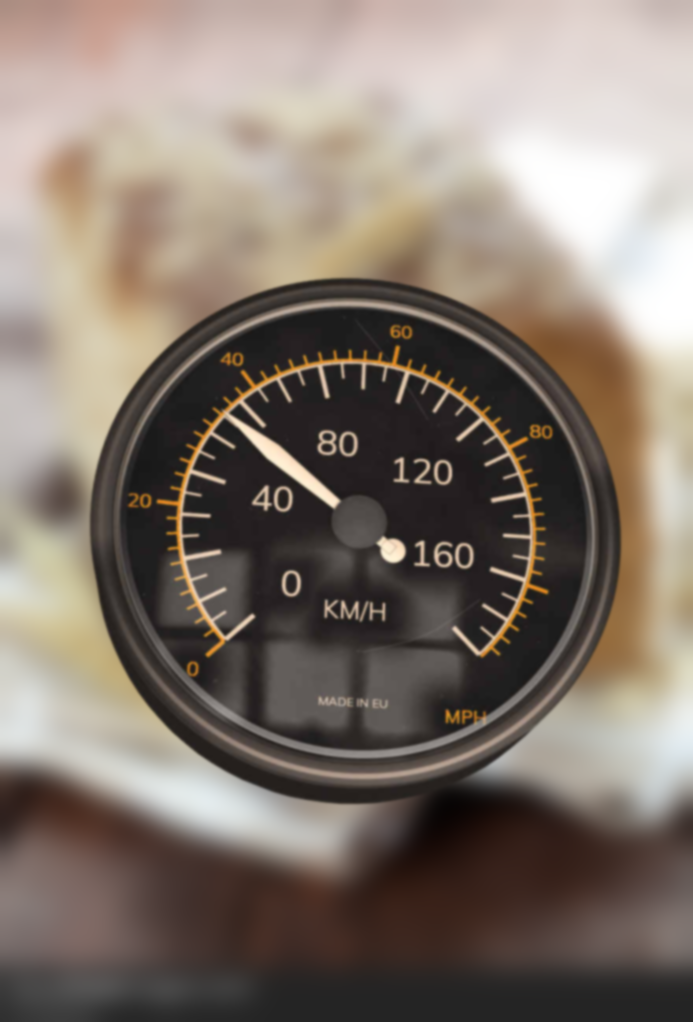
55 km/h
